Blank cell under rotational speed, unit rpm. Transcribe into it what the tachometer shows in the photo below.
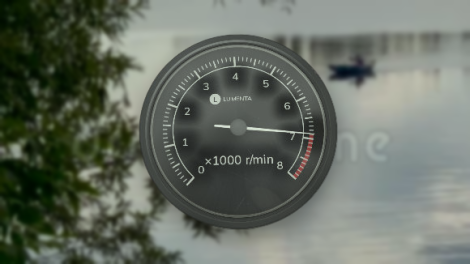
6900 rpm
